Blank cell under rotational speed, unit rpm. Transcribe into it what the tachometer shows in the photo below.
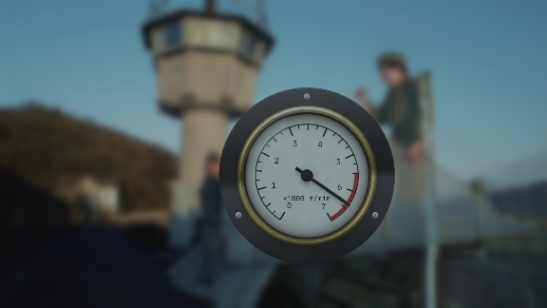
6375 rpm
